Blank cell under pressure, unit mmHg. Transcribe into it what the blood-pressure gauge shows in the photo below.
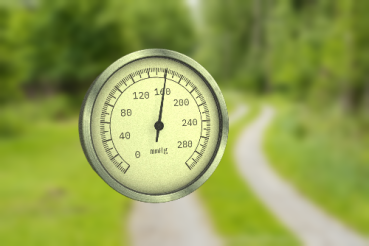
160 mmHg
